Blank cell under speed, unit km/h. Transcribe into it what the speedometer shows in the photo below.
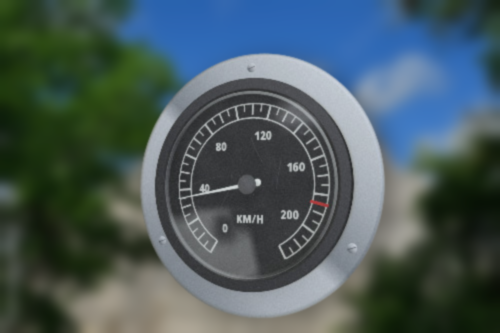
35 km/h
